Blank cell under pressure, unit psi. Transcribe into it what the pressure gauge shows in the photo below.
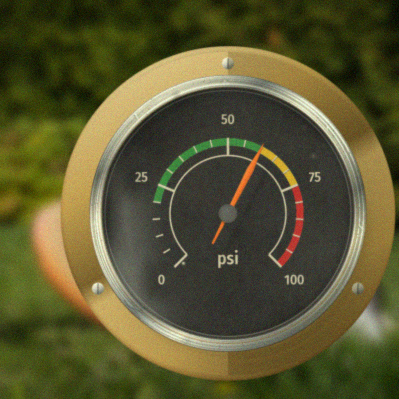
60 psi
